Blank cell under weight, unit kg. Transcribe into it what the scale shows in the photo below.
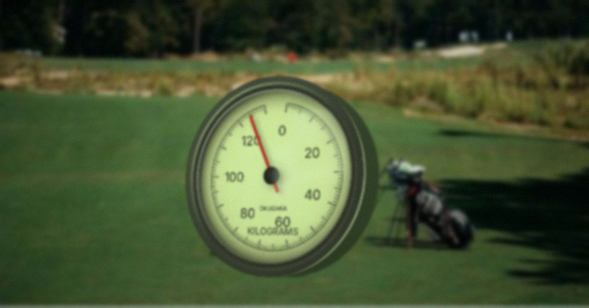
125 kg
